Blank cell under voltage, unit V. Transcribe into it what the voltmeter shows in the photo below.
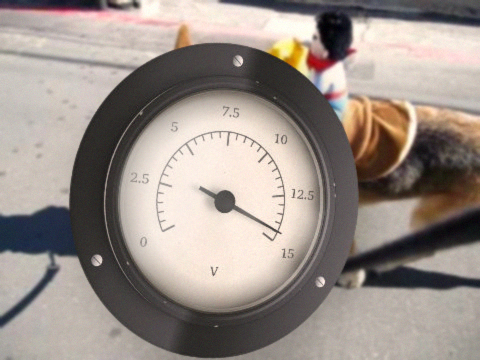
14.5 V
